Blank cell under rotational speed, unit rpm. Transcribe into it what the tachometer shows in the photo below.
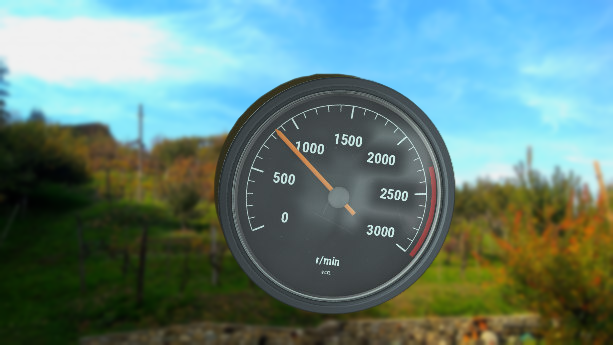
850 rpm
